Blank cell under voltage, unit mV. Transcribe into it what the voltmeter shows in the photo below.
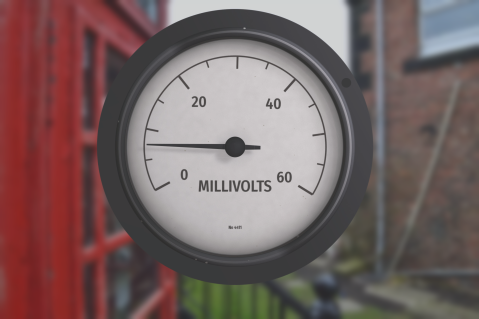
7.5 mV
